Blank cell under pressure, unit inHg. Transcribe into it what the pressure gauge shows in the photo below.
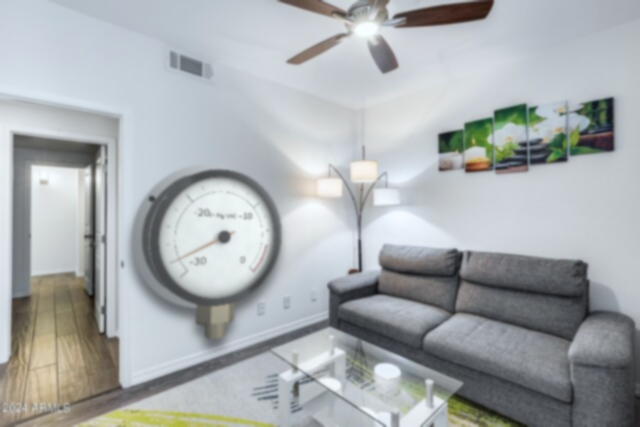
-28 inHg
